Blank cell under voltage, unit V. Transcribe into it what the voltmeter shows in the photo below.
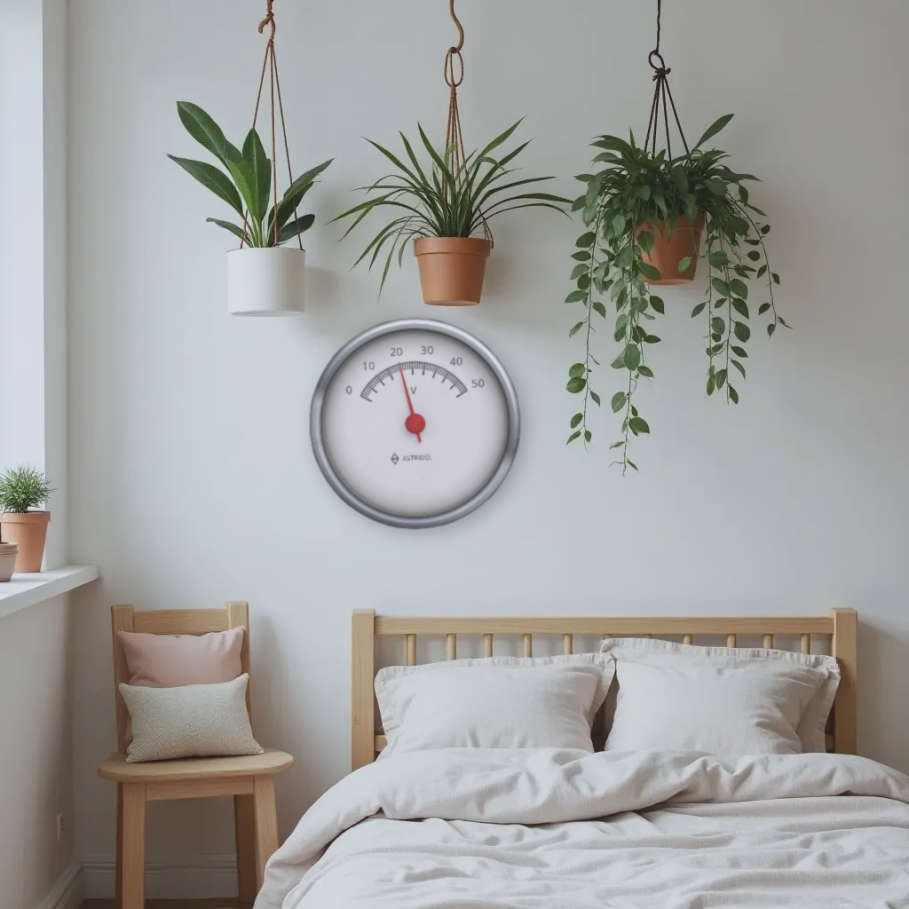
20 V
